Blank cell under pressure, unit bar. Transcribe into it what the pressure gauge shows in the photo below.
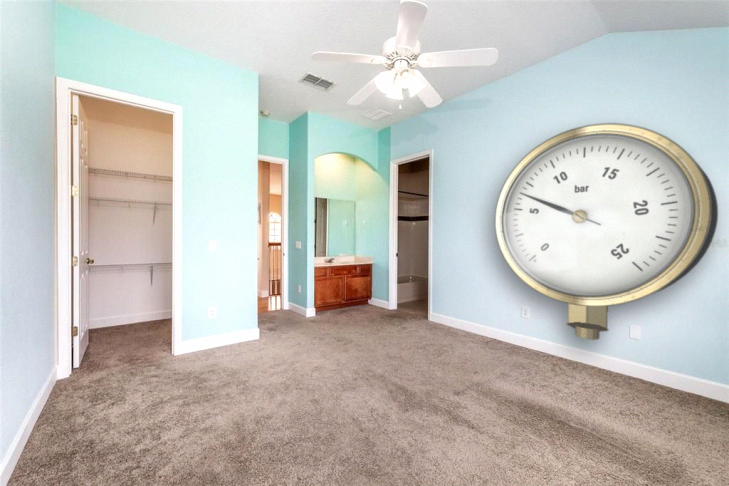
6.5 bar
